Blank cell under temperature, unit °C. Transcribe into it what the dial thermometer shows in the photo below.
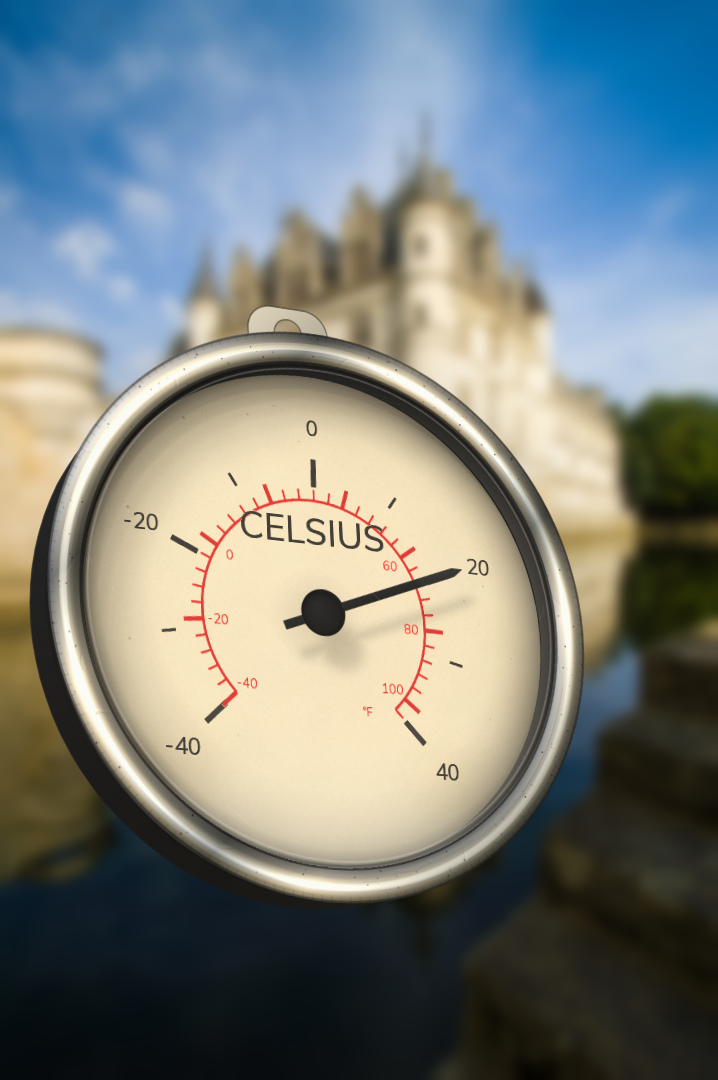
20 °C
